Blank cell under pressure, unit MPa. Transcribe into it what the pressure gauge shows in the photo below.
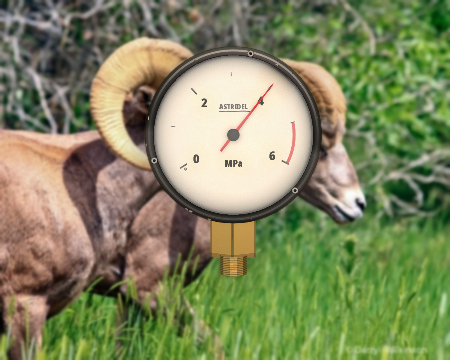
4 MPa
